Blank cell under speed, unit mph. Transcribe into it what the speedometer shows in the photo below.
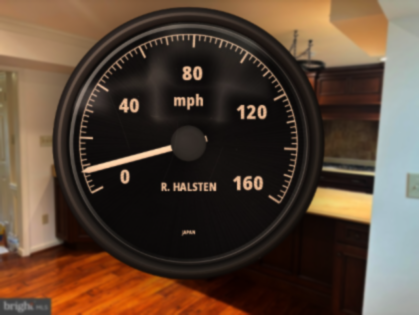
8 mph
